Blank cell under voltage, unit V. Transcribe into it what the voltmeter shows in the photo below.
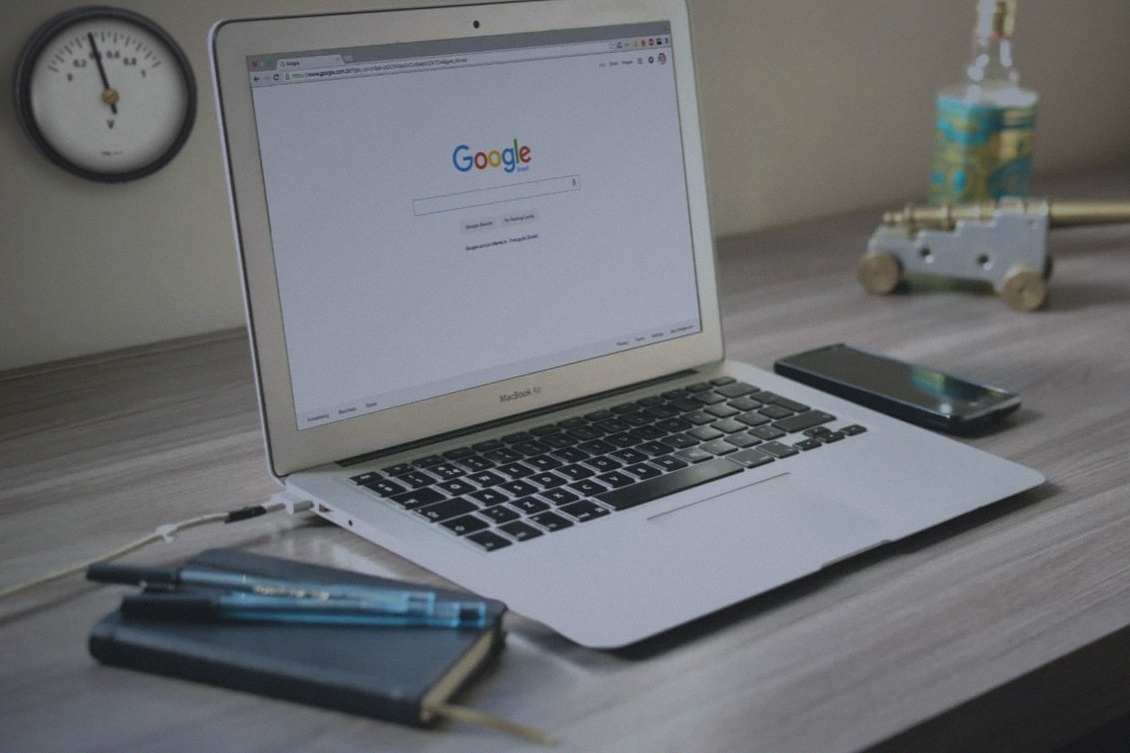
0.4 V
